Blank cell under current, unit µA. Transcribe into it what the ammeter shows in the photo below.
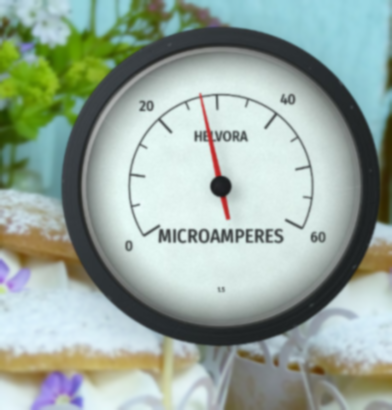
27.5 µA
